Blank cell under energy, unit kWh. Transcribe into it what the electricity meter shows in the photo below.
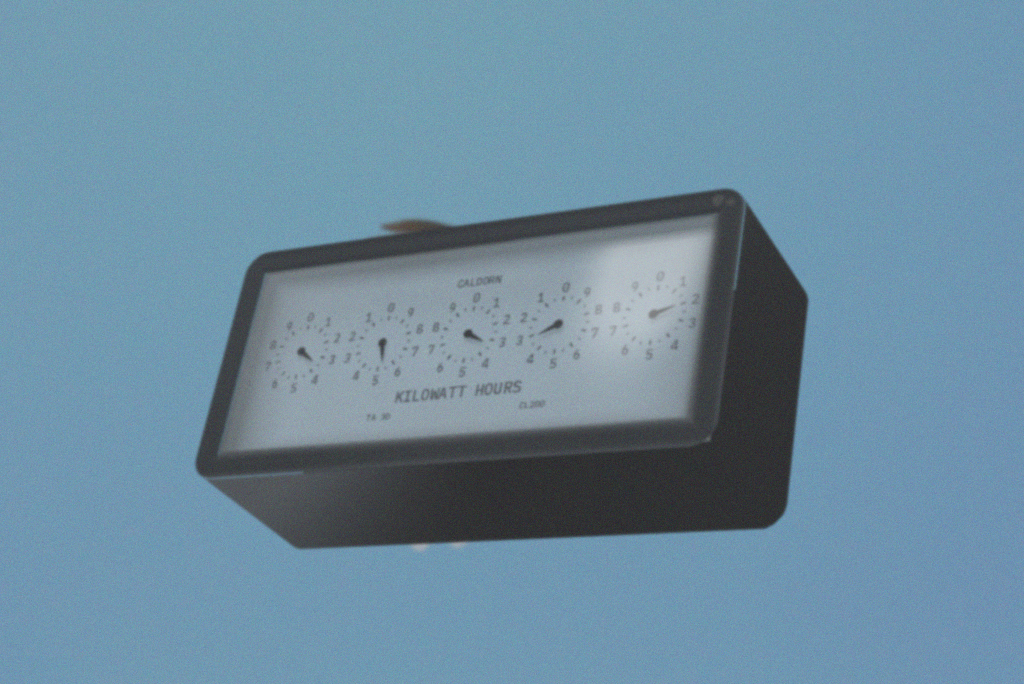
35332 kWh
